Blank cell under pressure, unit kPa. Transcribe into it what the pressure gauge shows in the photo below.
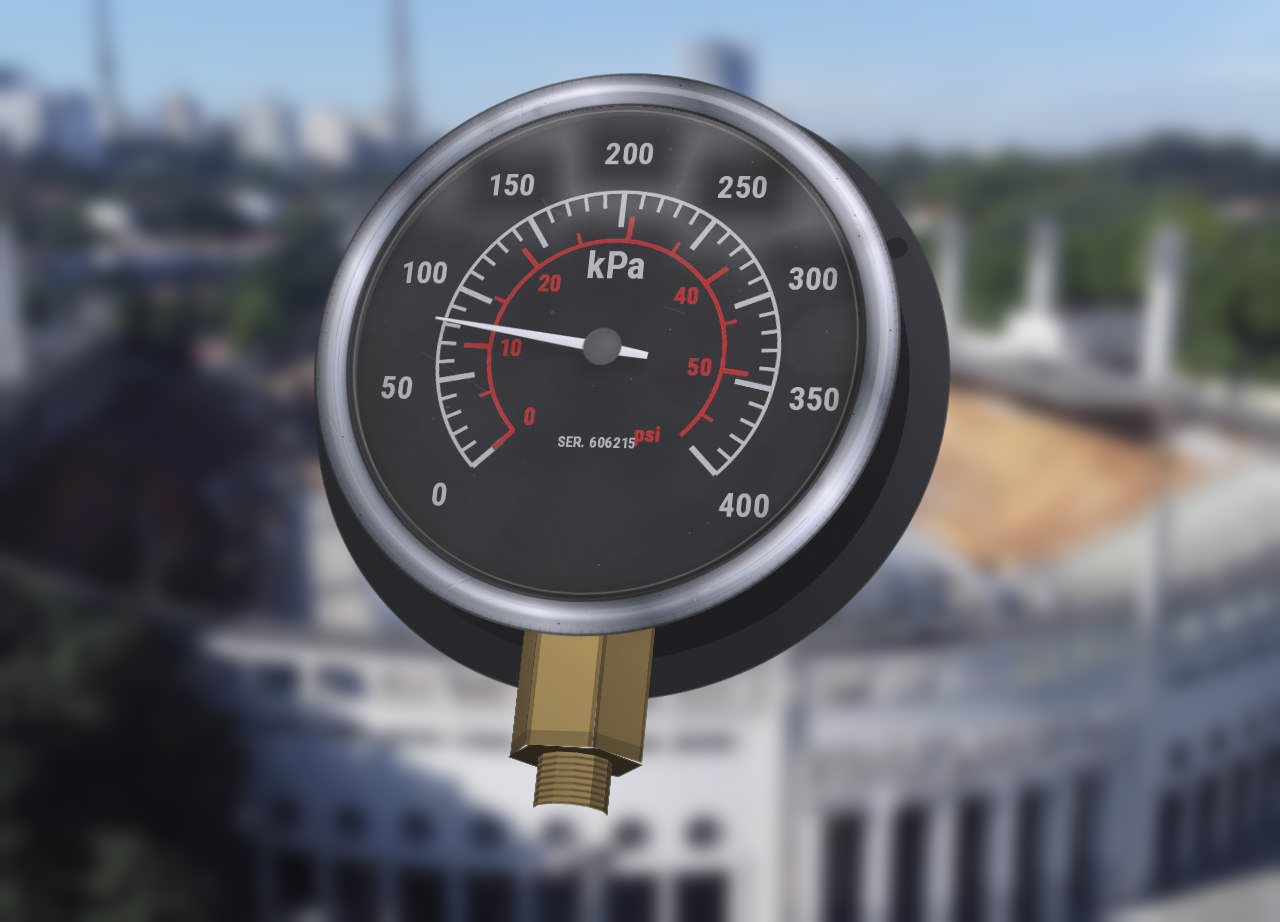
80 kPa
